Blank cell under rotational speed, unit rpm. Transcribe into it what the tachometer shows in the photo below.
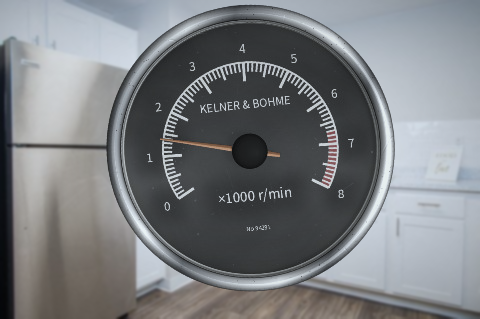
1400 rpm
